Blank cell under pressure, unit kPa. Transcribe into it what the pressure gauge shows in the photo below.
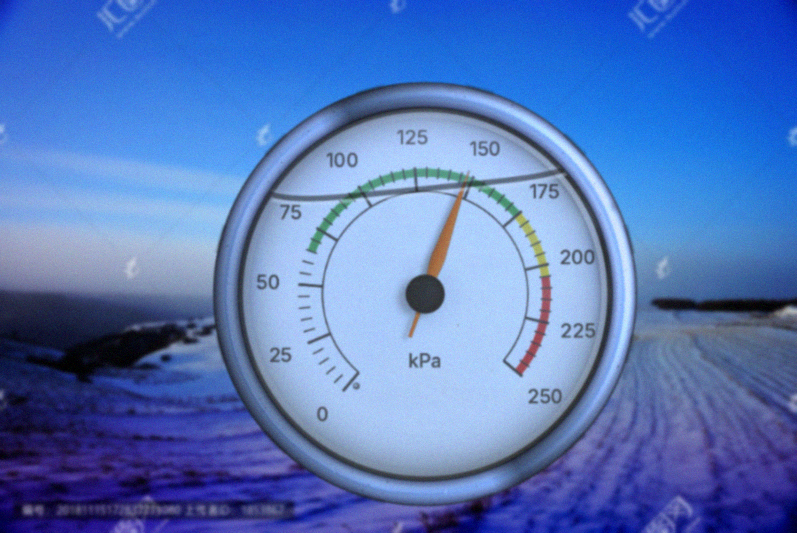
147.5 kPa
